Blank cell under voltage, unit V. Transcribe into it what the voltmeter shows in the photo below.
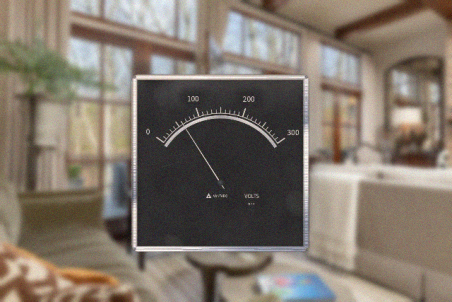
60 V
